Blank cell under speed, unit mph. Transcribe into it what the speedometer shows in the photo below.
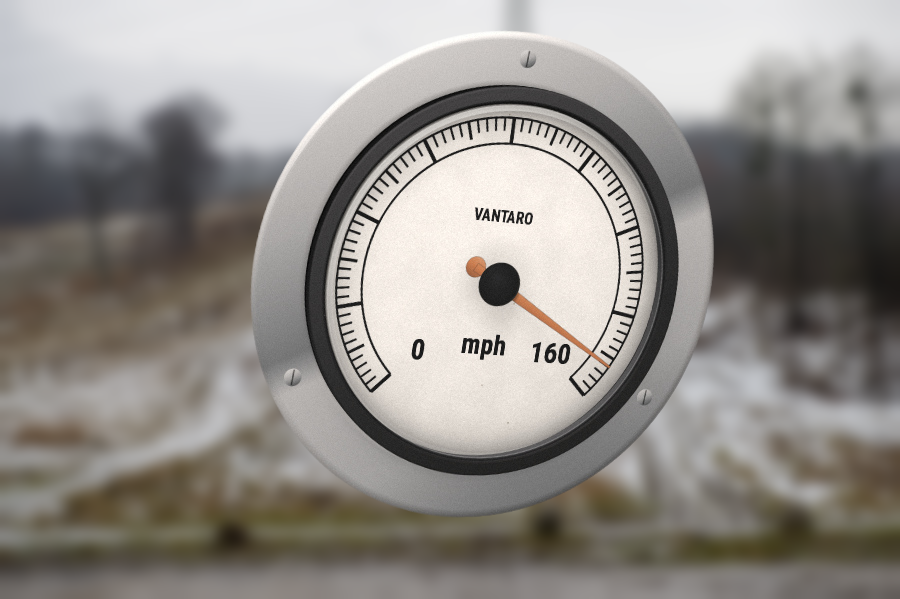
152 mph
